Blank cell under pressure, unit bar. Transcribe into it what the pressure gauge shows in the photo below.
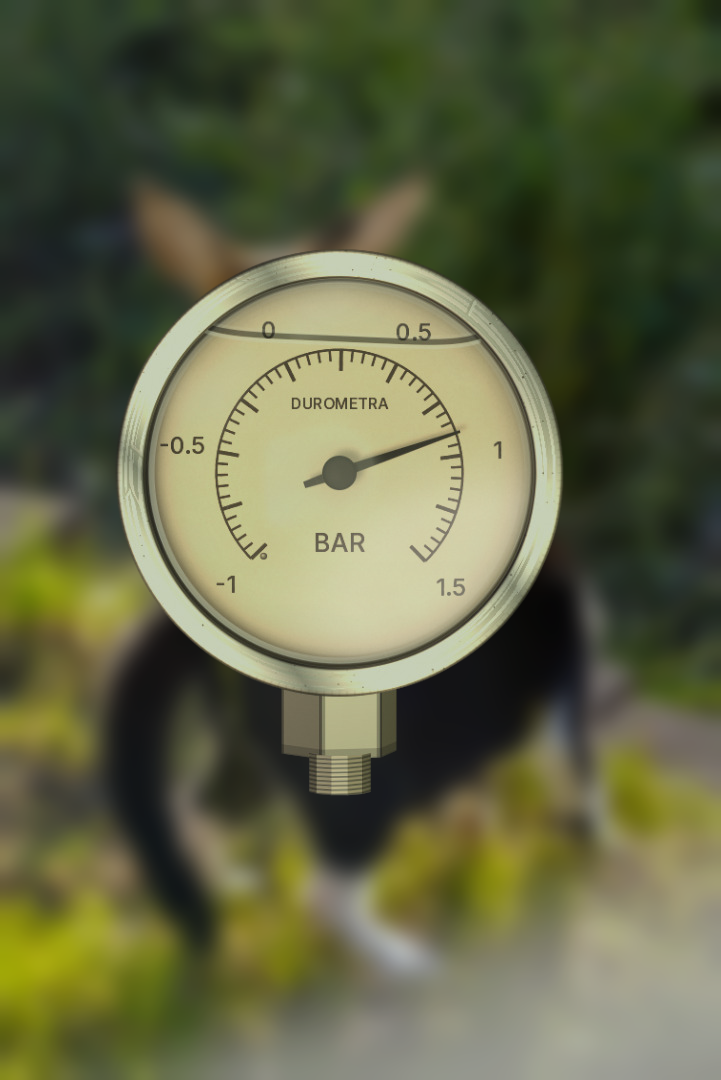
0.9 bar
